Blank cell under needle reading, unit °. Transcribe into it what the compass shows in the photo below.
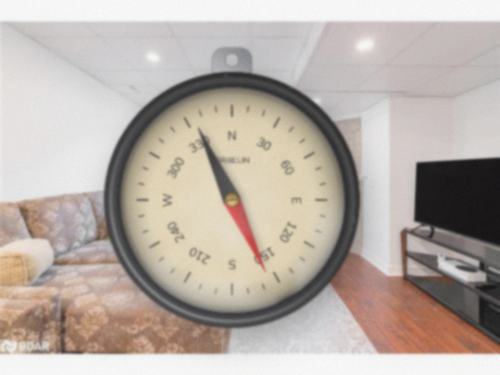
155 °
